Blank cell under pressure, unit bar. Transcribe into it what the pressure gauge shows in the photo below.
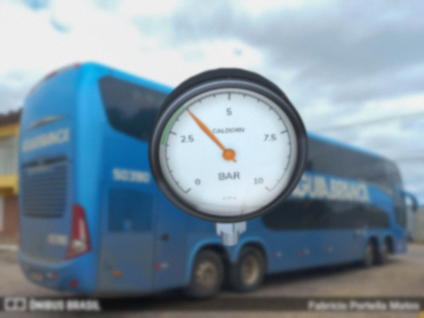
3.5 bar
